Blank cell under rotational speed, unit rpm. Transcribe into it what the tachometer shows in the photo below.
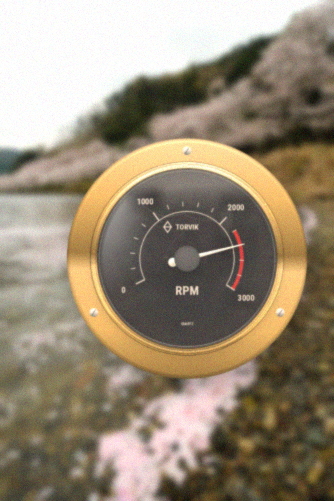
2400 rpm
